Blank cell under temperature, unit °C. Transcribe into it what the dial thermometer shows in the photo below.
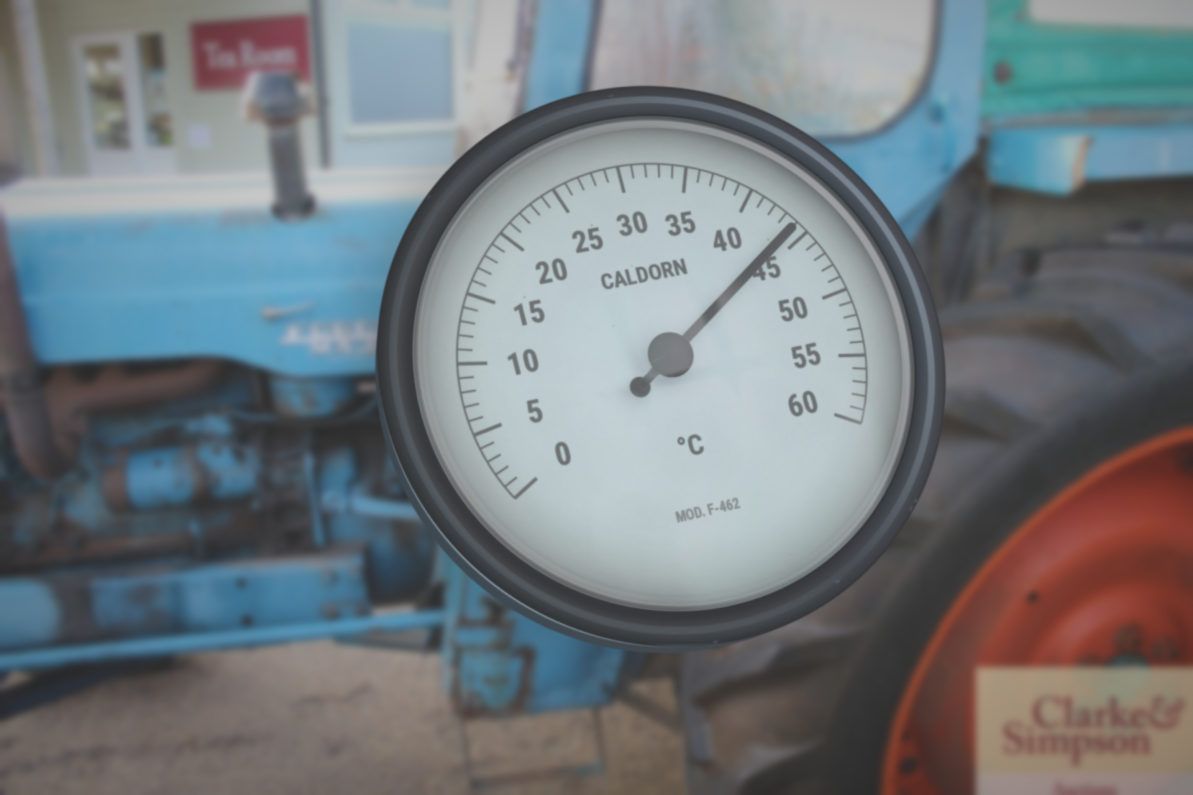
44 °C
